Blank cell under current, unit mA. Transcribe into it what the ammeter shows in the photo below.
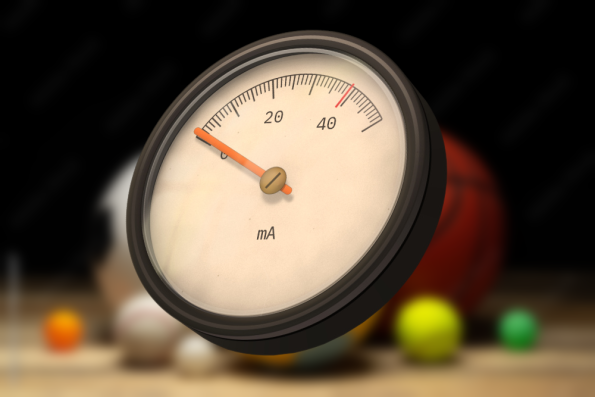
1 mA
